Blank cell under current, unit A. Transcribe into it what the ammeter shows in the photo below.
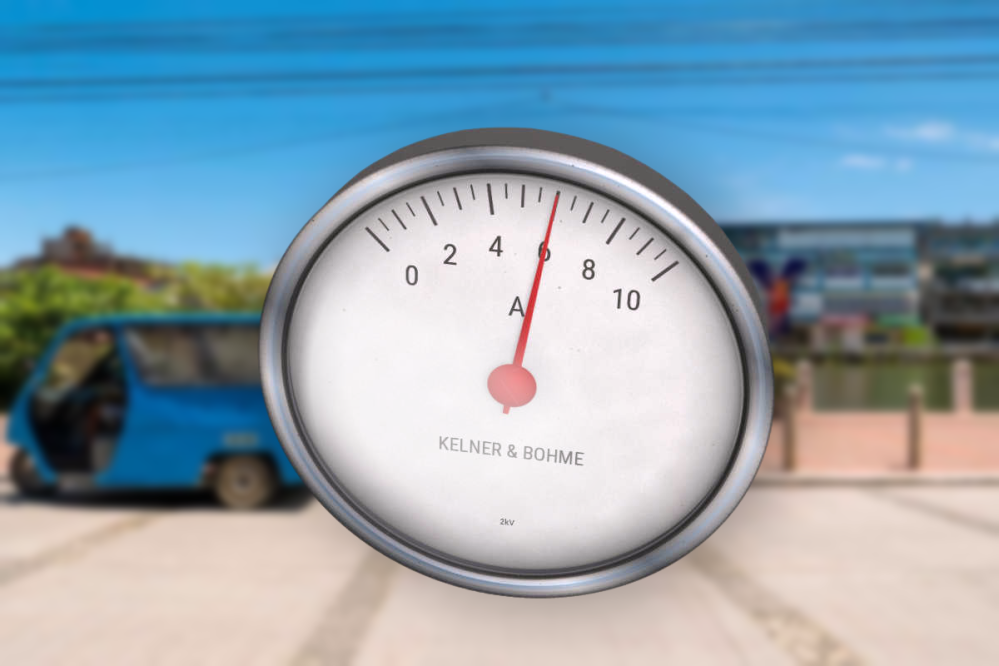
6 A
